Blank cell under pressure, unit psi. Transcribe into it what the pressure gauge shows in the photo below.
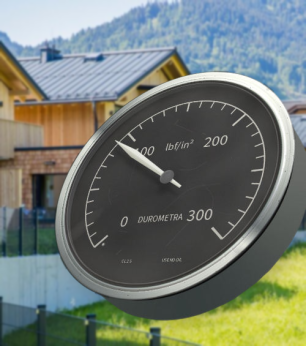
90 psi
